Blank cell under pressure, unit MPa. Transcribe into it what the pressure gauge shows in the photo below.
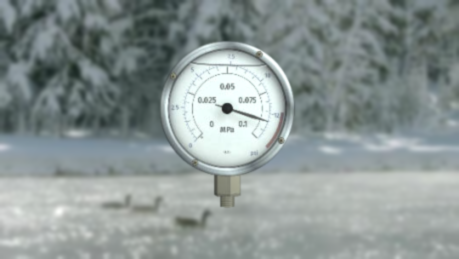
0.09 MPa
